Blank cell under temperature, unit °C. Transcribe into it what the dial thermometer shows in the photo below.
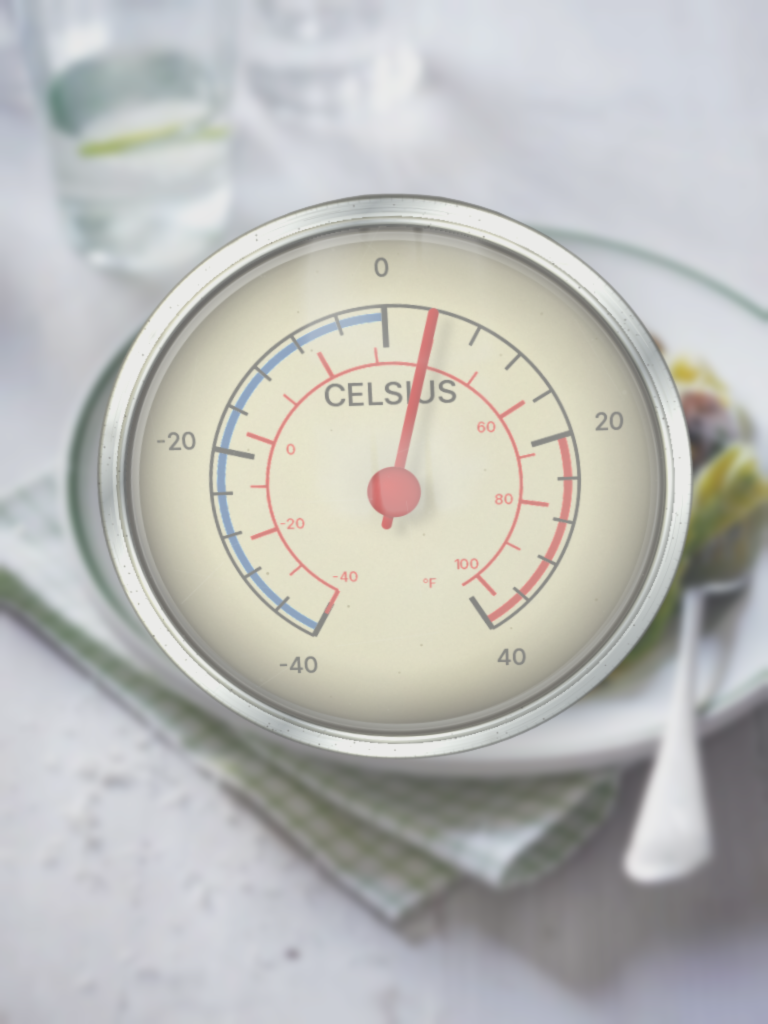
4 °C
